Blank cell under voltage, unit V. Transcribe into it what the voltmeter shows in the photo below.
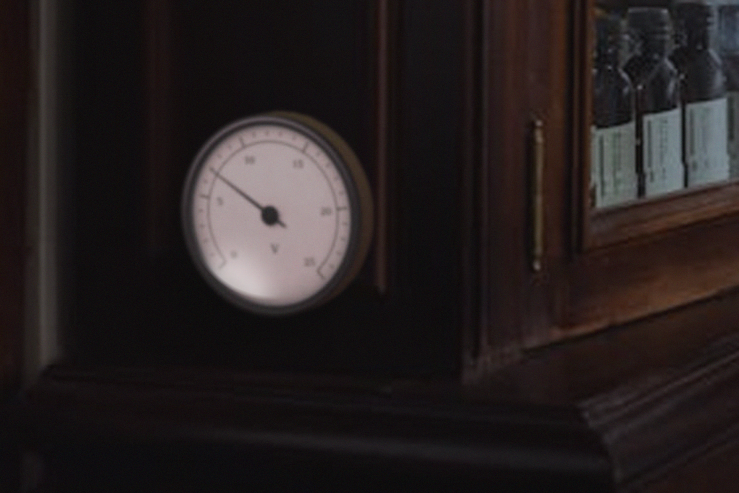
7 V
